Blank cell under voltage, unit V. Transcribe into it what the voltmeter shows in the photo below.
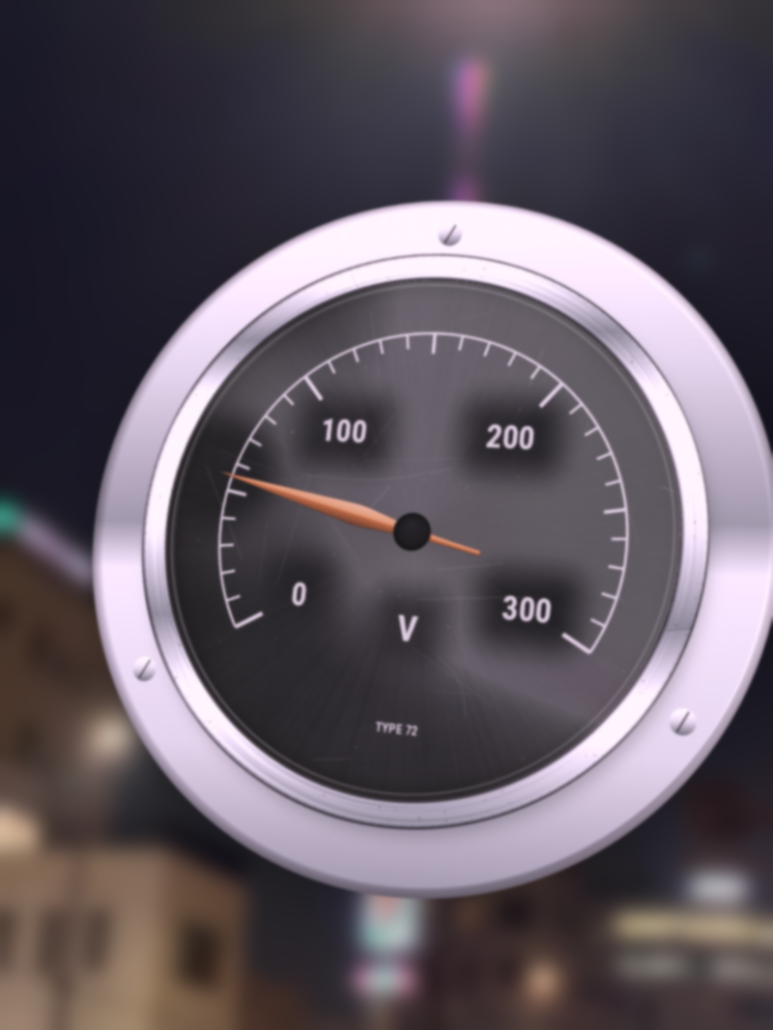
55 V
